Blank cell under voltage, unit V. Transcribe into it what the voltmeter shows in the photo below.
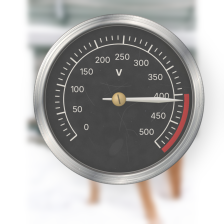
410 V
